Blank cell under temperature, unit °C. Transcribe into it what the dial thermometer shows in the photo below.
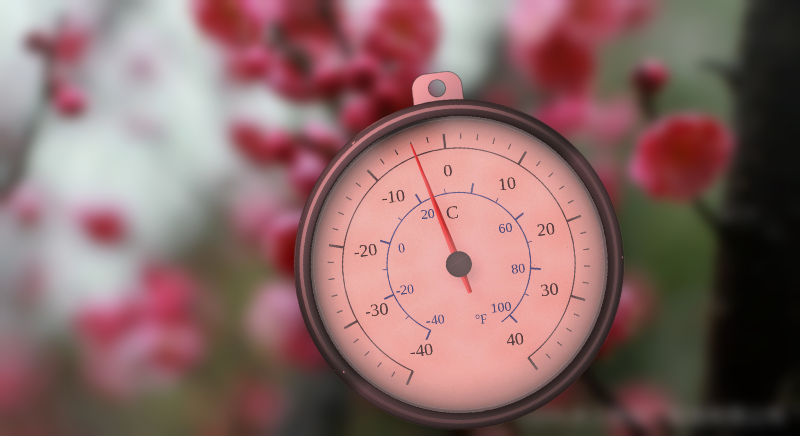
-4 °C
